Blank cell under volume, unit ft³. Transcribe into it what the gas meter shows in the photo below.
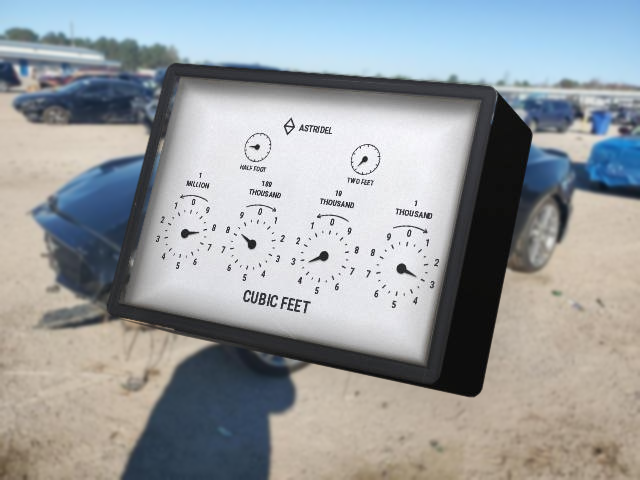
783300 ft³
